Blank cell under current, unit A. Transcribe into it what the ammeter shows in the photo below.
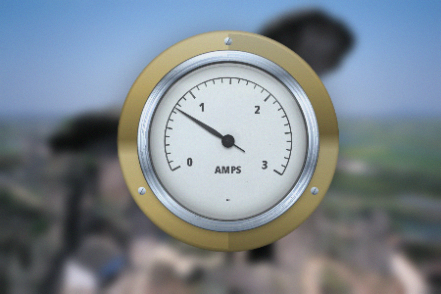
0.75 A
